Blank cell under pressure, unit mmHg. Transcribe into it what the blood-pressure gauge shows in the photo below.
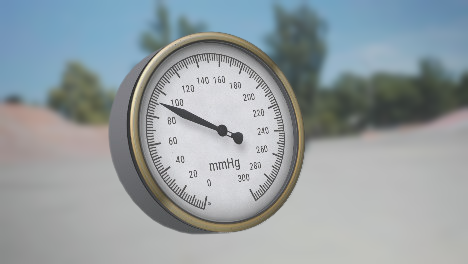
90 mmHg
